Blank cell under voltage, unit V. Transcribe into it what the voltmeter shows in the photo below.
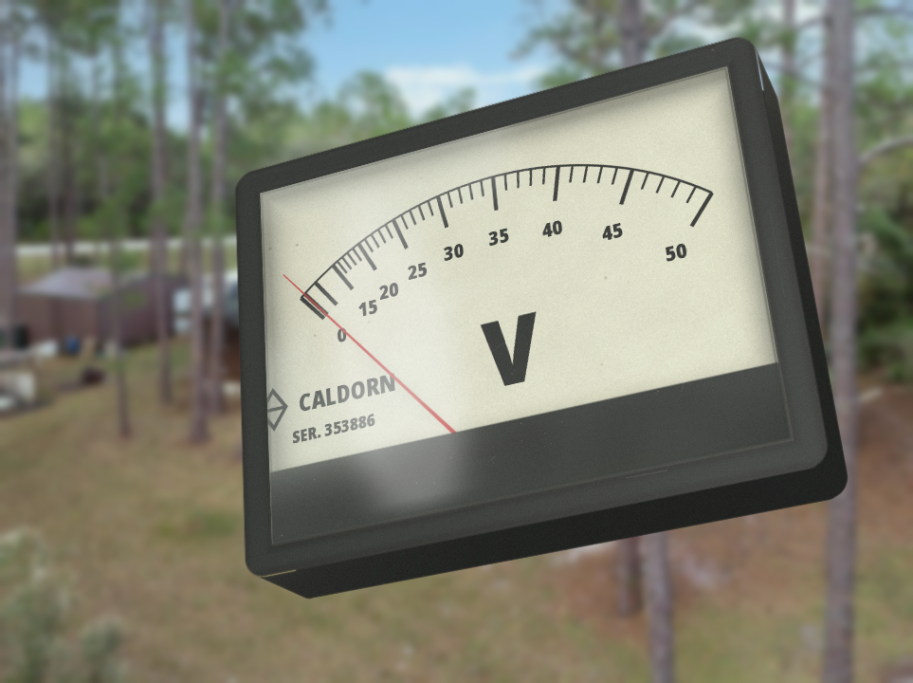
5 V
